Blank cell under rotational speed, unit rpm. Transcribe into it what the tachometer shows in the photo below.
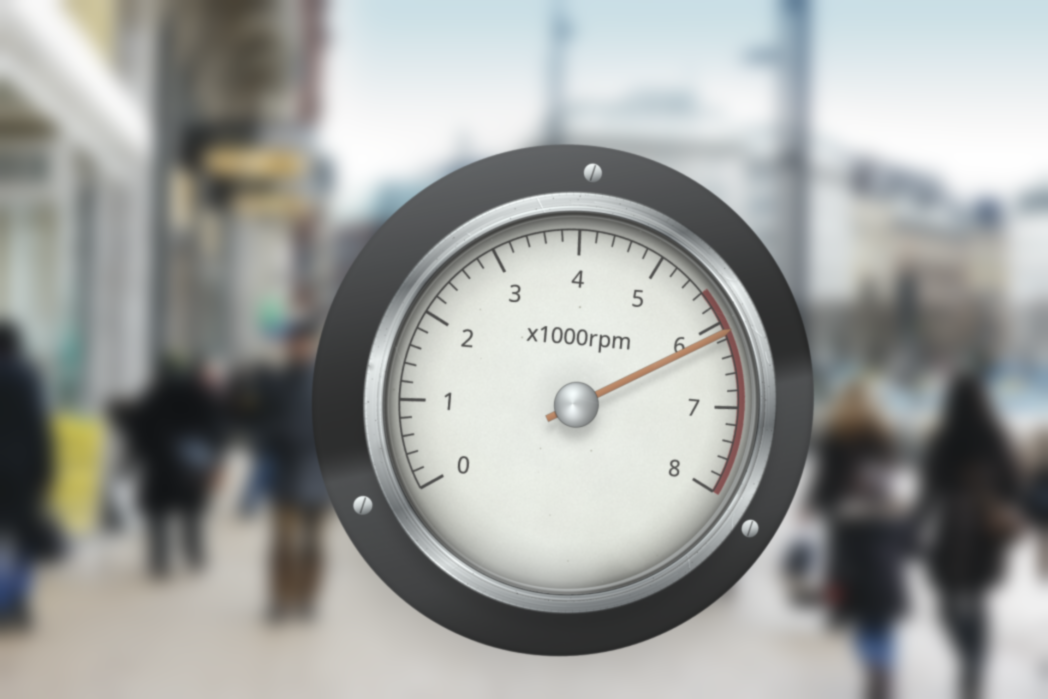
6100 rpm
